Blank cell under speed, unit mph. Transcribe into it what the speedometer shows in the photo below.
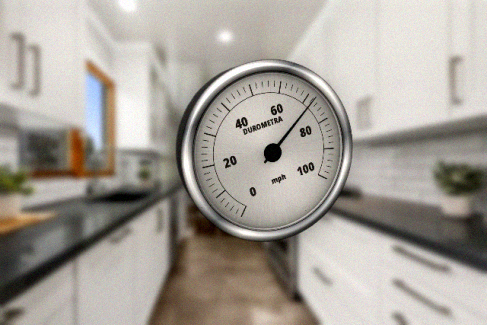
72 mph
